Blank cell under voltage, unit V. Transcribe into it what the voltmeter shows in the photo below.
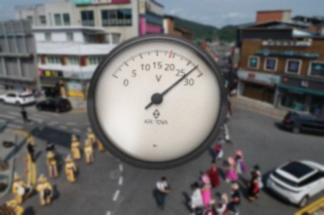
27.5 V
